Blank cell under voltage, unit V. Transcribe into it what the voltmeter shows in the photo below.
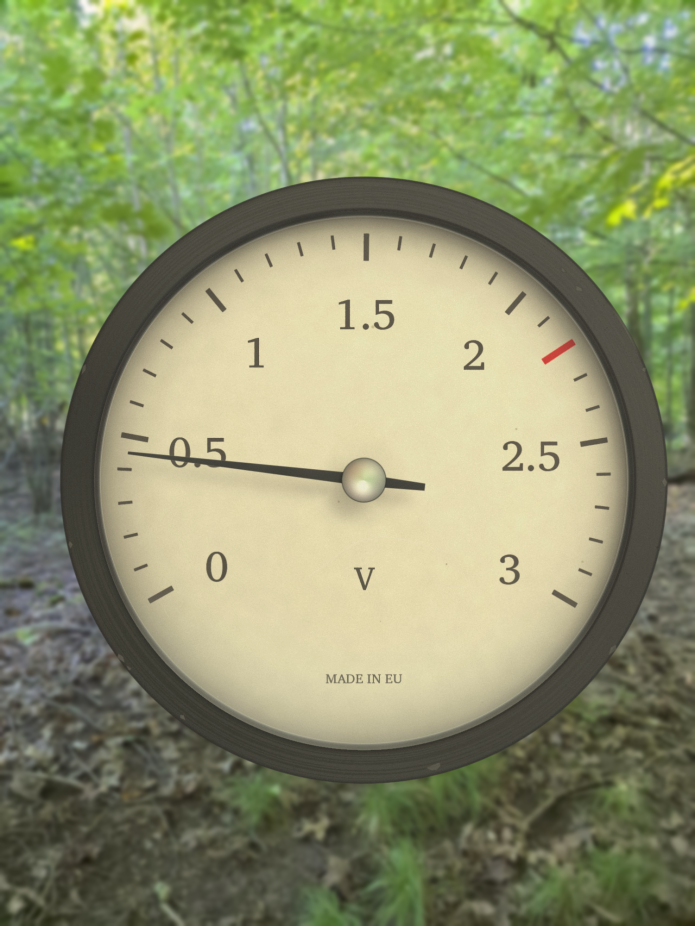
0.45 V
